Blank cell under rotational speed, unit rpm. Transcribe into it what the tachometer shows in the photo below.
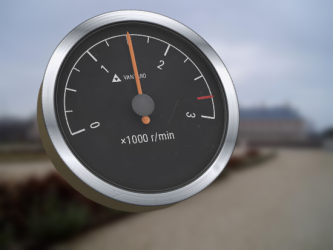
1500 rpm
